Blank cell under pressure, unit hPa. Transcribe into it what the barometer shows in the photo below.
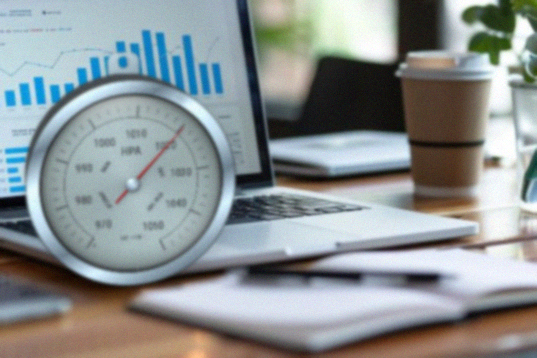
1020 hPa
